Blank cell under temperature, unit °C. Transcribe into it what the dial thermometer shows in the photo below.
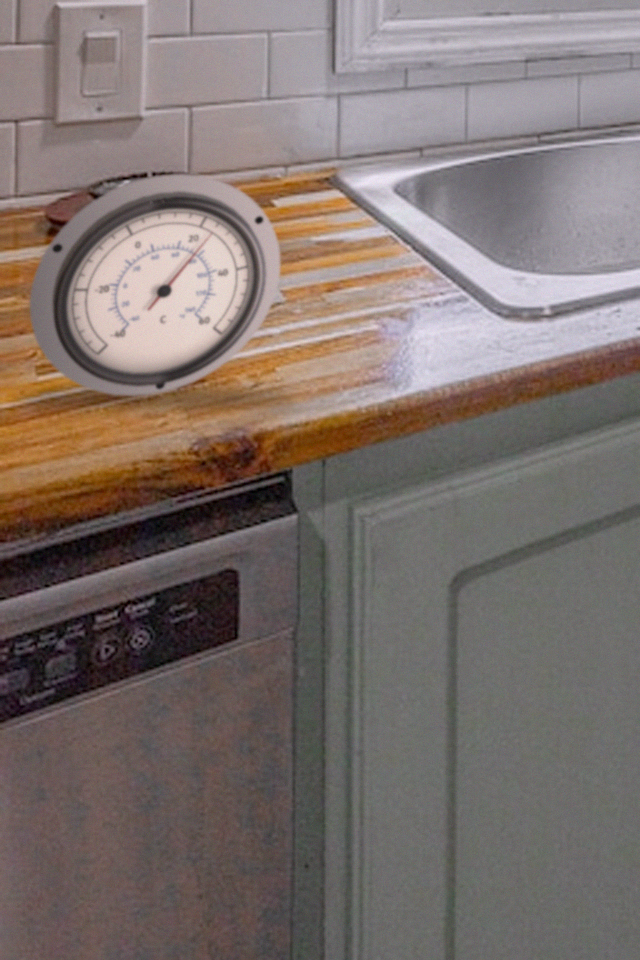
24 °C
